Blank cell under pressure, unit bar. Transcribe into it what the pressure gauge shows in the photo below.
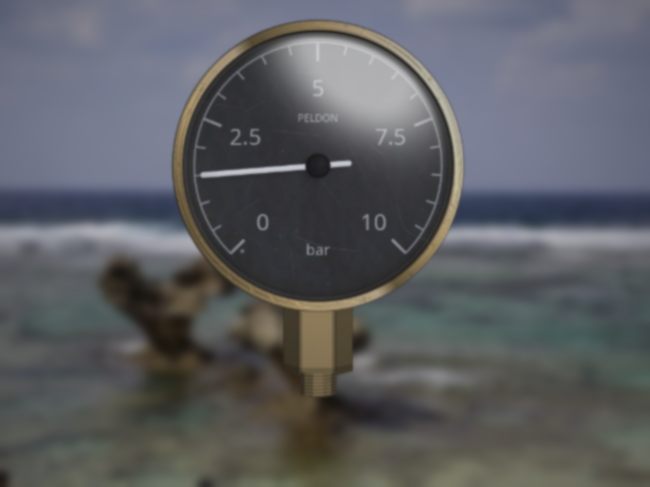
1.5 bar
